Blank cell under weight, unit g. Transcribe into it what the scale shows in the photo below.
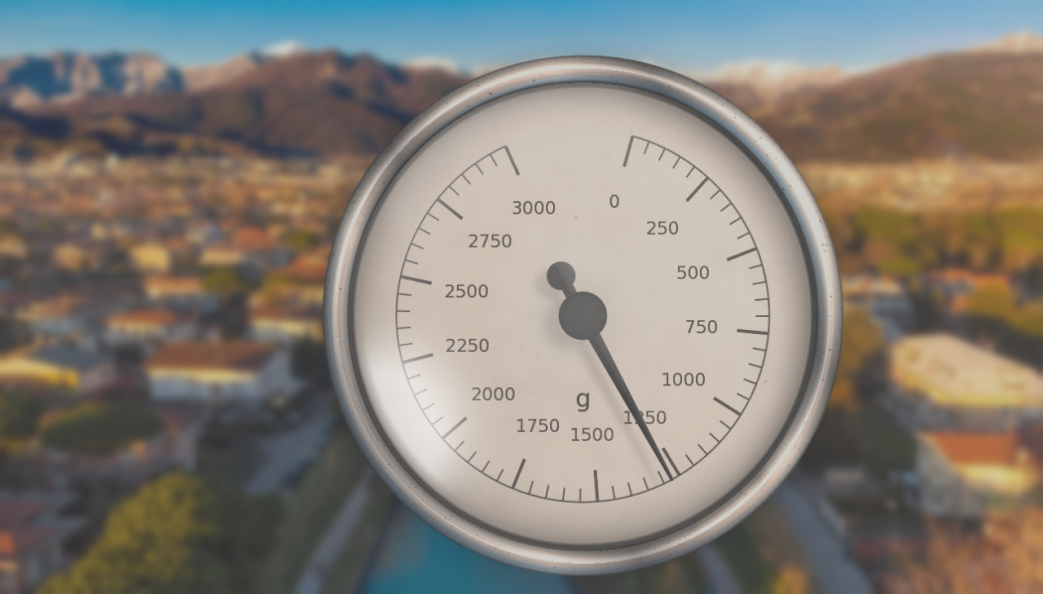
1275 g
